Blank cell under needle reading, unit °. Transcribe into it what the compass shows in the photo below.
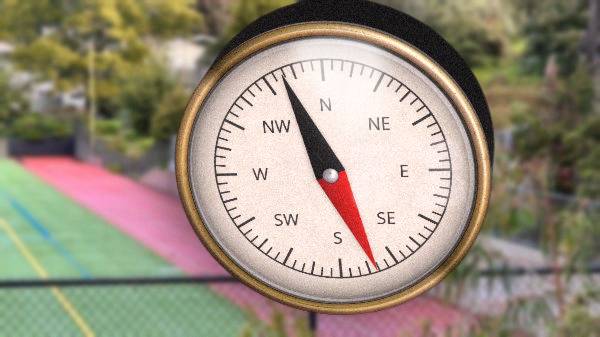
160 °
